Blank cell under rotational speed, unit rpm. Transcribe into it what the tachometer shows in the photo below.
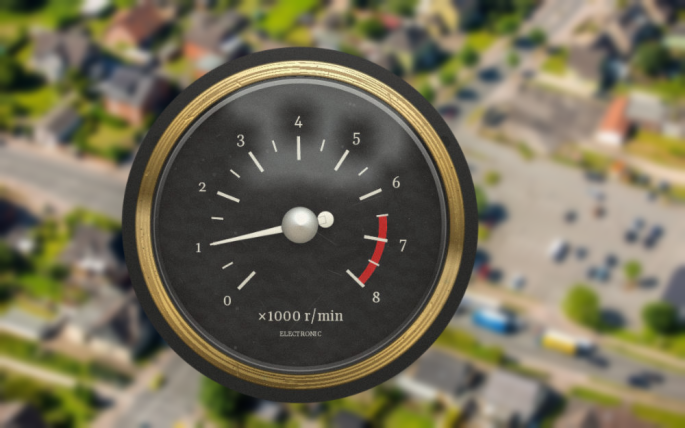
1000 rpm
